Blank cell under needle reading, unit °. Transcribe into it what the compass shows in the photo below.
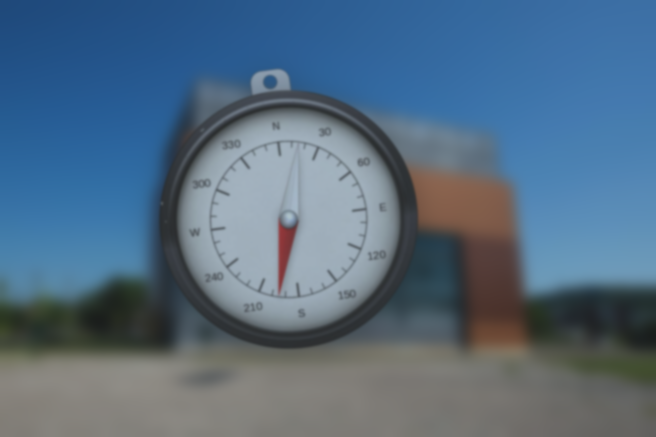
195 °
